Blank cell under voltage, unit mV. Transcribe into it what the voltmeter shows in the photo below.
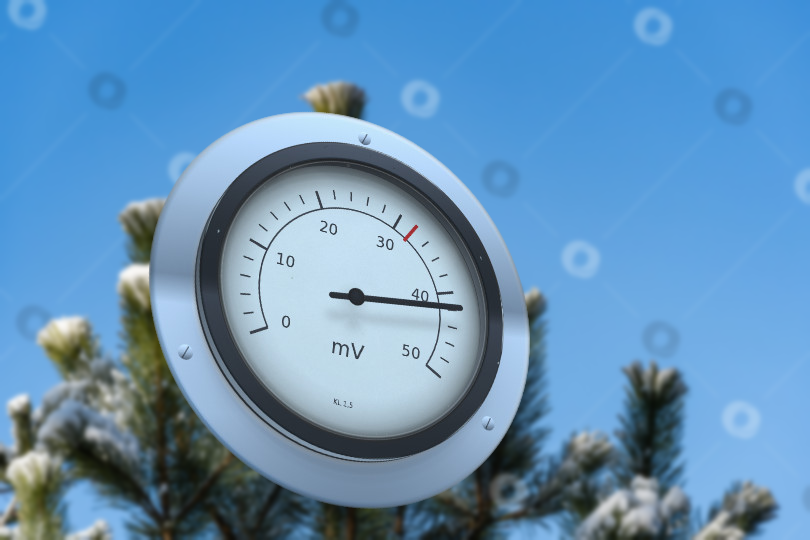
42 mV
